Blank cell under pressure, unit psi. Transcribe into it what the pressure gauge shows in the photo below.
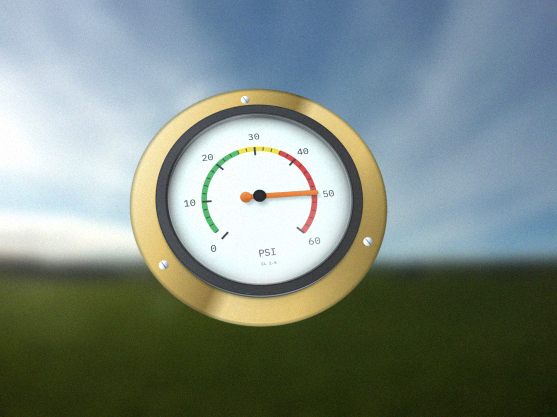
50 psi
